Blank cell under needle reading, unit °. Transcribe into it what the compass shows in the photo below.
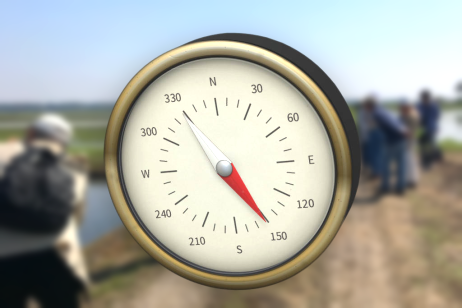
150 °
